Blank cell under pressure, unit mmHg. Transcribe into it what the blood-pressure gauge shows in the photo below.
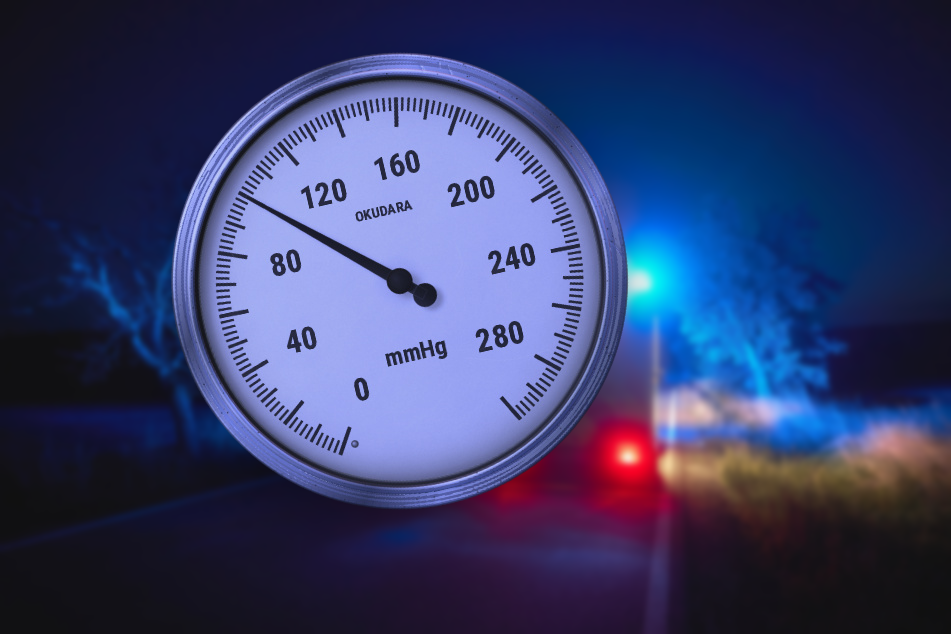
100 mmHg
